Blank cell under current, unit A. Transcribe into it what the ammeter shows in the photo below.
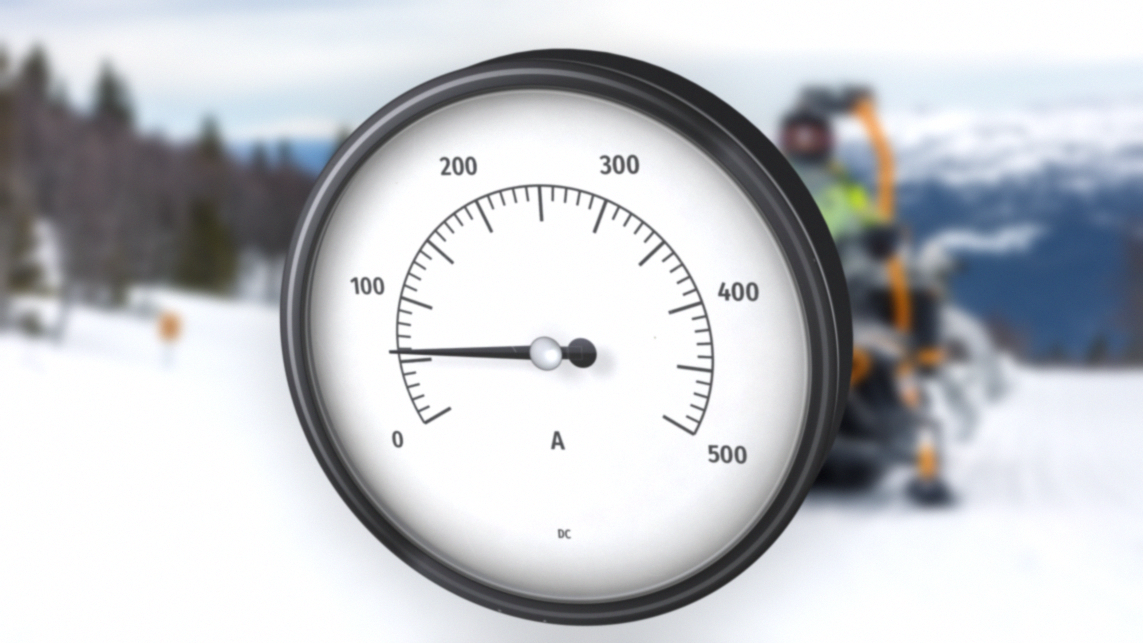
60 A
